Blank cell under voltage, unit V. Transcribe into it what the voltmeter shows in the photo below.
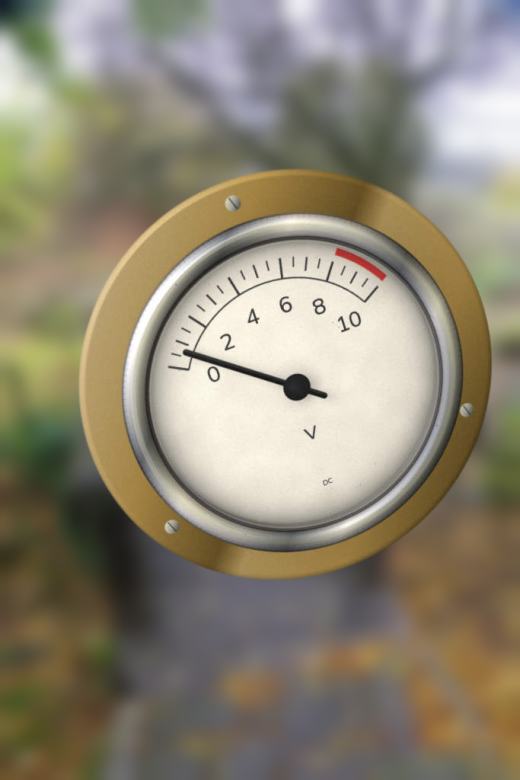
0.75 V
